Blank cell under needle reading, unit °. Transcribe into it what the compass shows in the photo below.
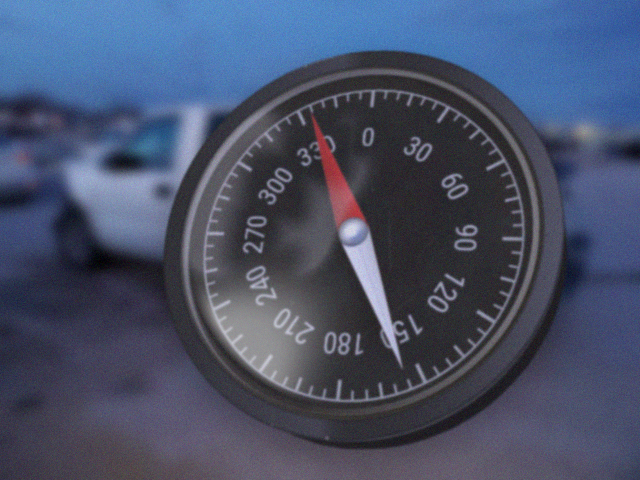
335 °
